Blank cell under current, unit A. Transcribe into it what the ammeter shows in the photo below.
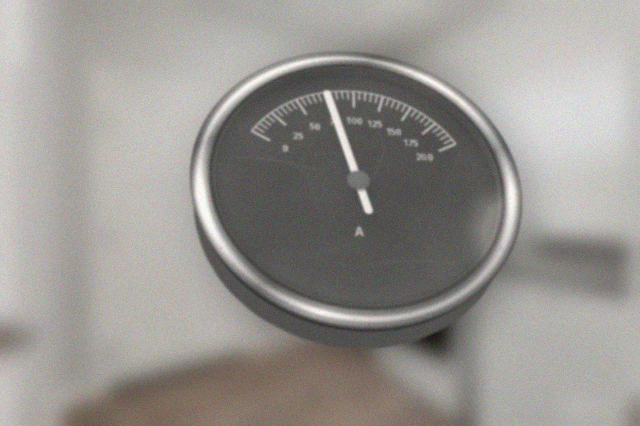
75 A
